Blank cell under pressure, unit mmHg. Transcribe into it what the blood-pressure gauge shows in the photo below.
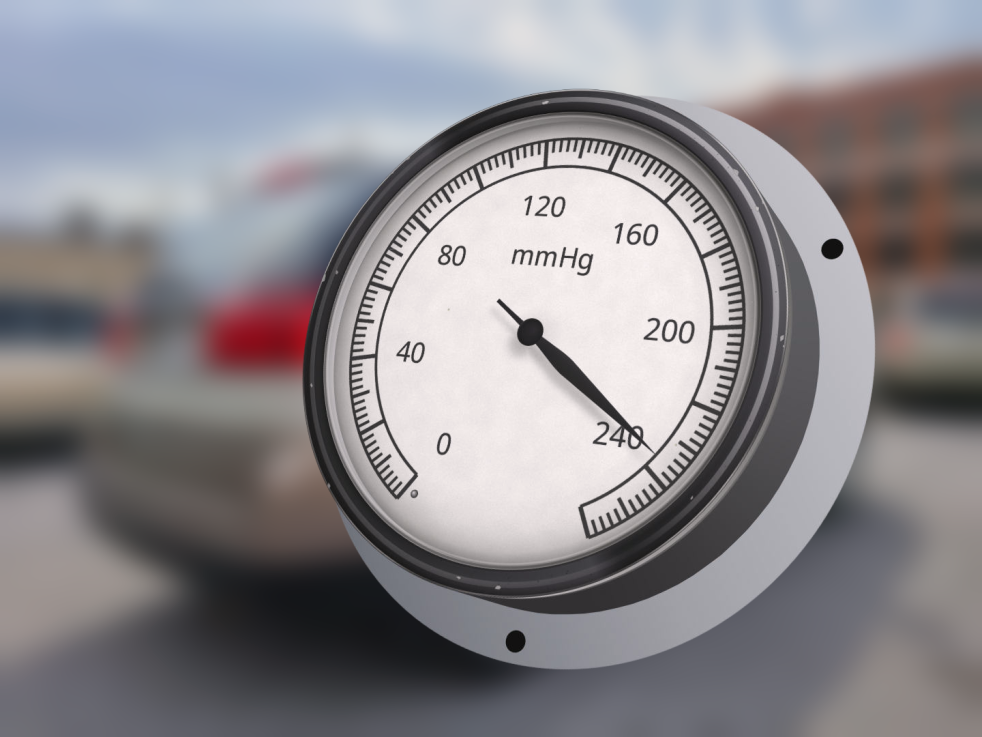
236 mmHg
